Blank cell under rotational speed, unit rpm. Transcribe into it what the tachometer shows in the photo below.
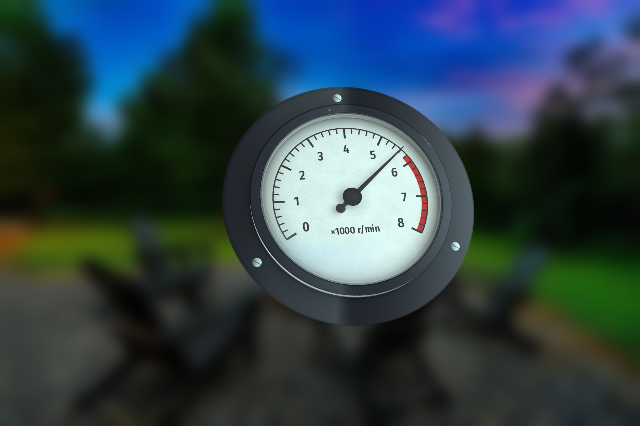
5600 rpm
